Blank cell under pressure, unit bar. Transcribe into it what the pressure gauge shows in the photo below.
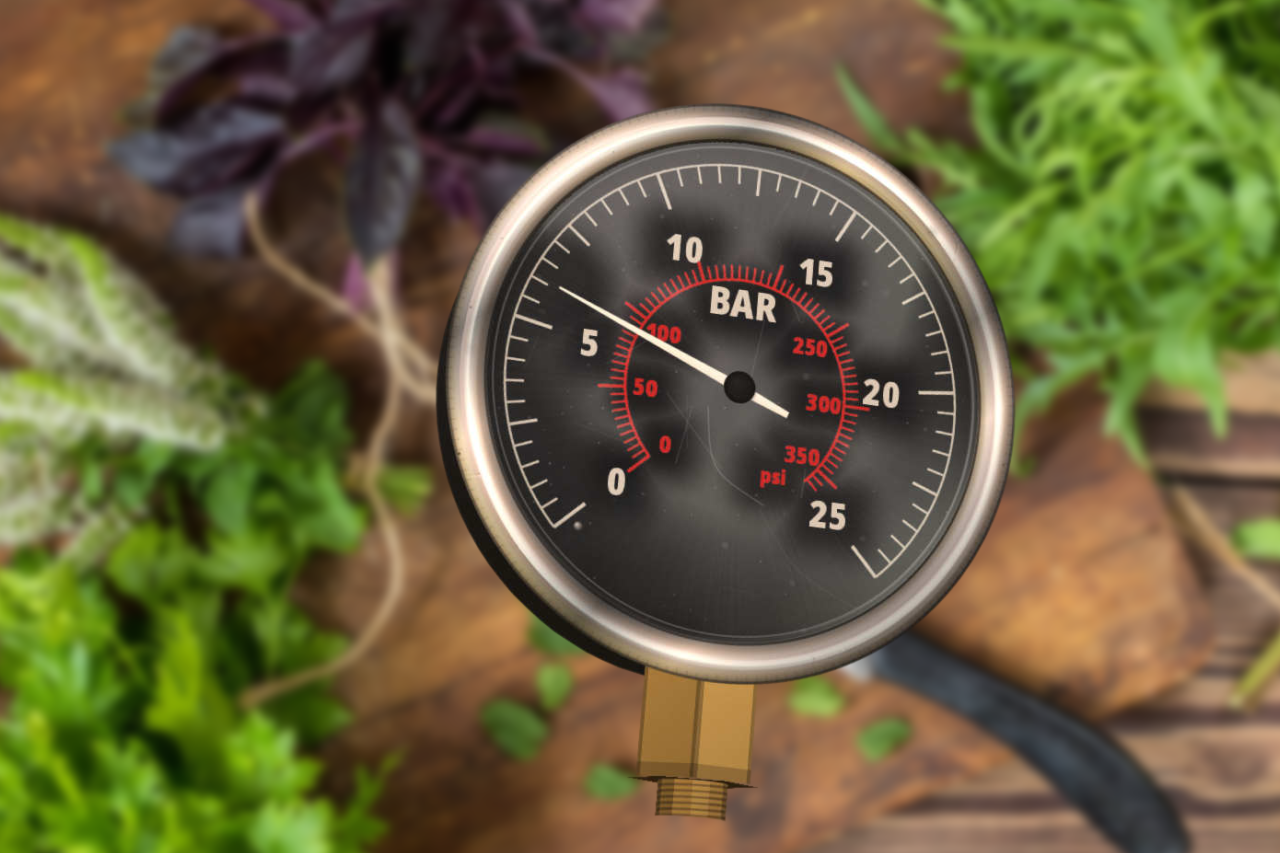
6 bar
